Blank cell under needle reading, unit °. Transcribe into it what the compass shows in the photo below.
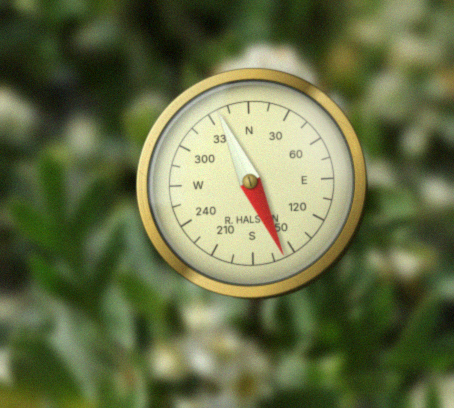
157.5 °
